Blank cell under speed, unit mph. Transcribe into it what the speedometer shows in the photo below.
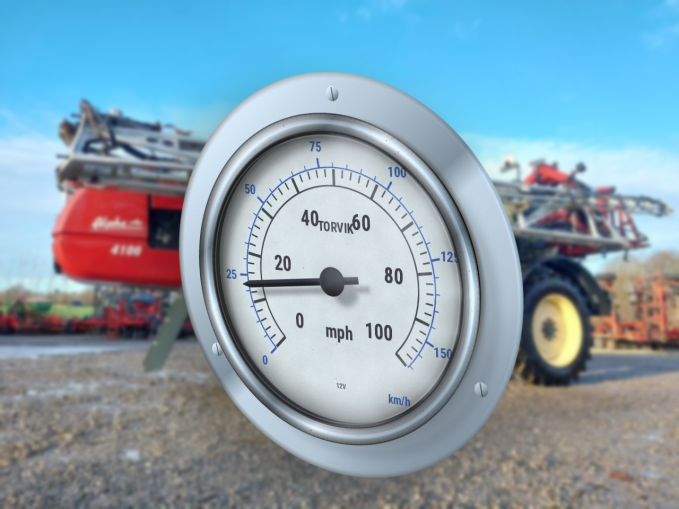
14 mph
